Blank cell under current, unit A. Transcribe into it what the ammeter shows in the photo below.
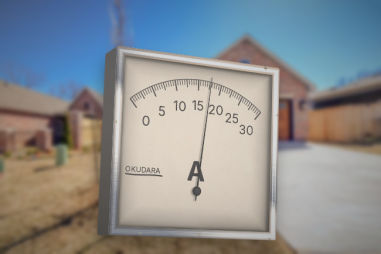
17.5 A
